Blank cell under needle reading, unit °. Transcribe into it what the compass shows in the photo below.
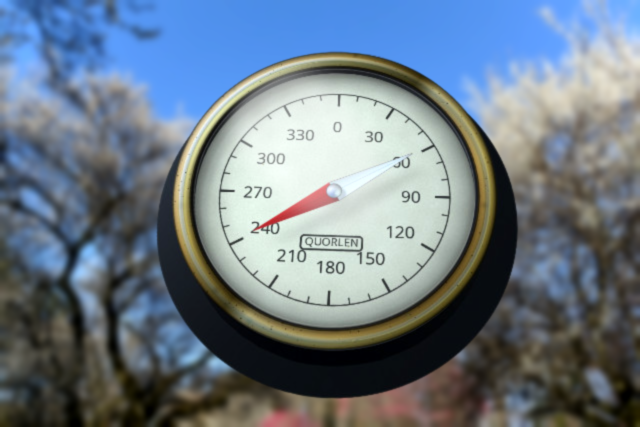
240 °
